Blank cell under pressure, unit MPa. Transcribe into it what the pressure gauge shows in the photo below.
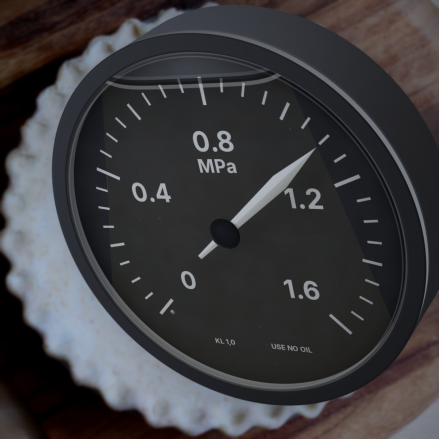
1.1 MPa
